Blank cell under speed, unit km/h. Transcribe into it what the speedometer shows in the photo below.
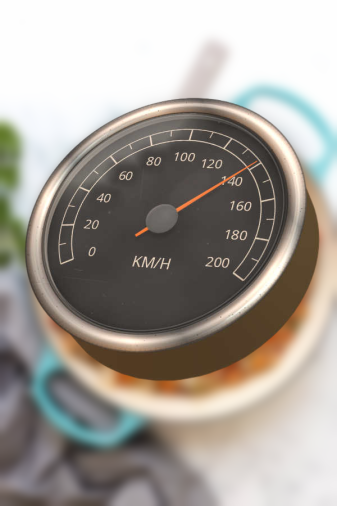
140 km/h
